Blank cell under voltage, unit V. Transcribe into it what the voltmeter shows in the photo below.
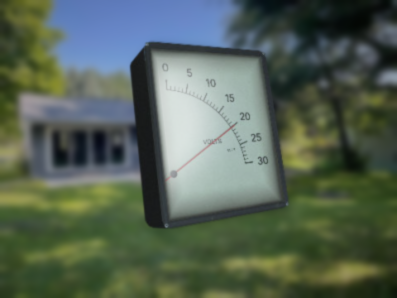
20 V
